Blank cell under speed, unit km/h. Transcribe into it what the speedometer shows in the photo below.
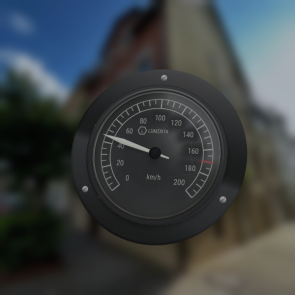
45 km/h
